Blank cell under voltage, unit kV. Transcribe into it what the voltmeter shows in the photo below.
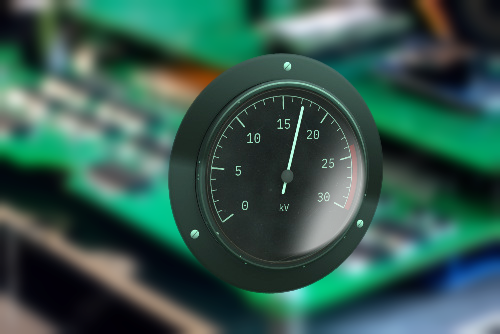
17 kV
